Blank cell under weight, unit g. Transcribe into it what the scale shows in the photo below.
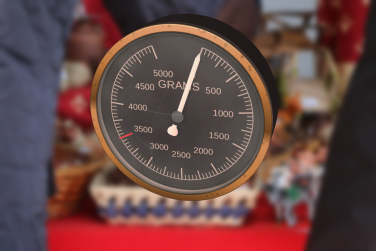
0 g
